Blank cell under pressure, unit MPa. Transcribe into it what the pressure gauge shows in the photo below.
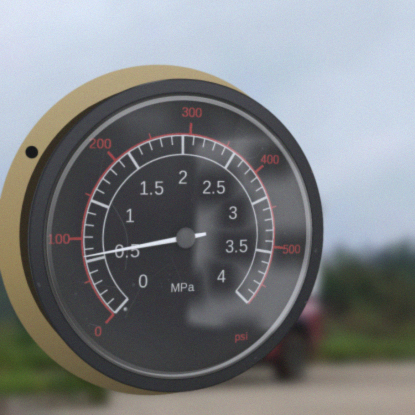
0.55 MPa
